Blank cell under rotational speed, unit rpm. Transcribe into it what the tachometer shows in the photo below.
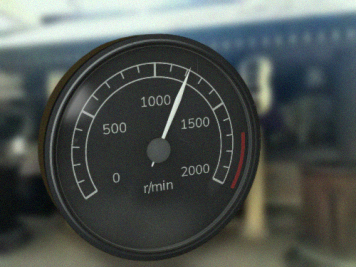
1200 rpm
